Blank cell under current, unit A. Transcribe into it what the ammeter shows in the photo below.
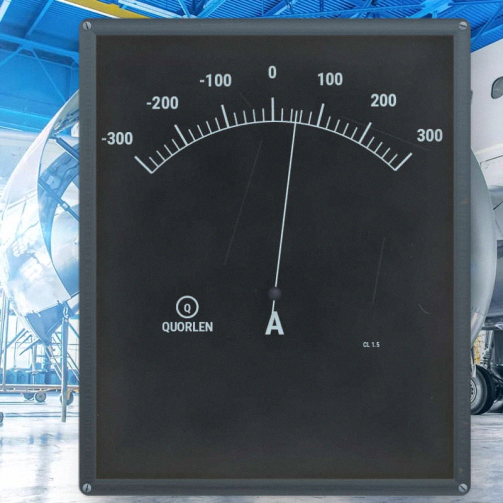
50 A
